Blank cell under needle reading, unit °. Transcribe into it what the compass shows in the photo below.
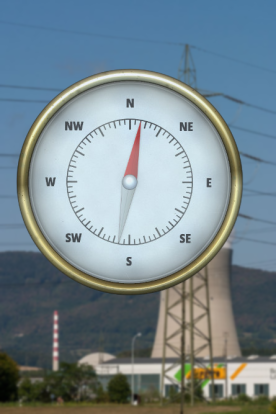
10 °
